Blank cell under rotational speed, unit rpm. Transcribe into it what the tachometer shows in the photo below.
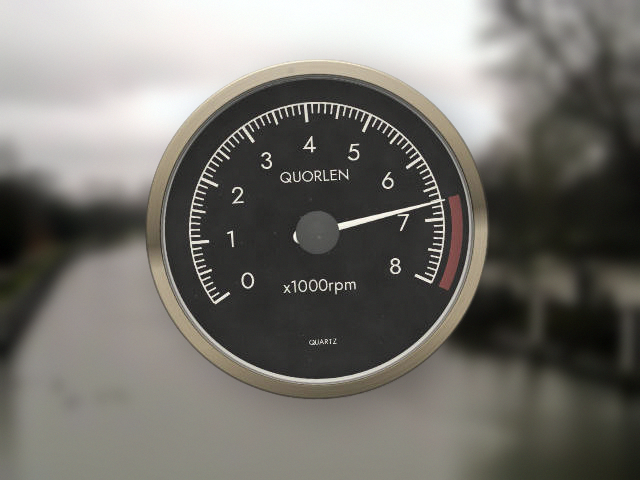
6700 rpm
